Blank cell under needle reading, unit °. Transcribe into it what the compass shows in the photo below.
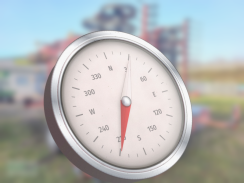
210 °
